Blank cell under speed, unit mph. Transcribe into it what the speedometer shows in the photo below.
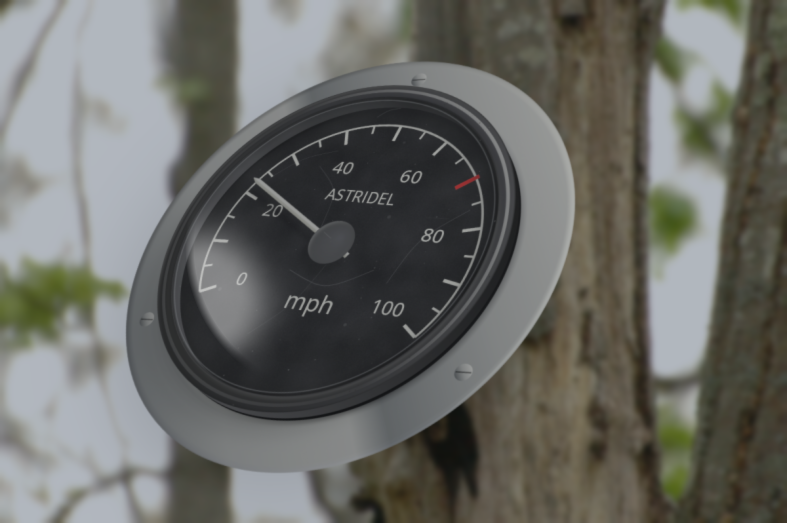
22.5 mph
